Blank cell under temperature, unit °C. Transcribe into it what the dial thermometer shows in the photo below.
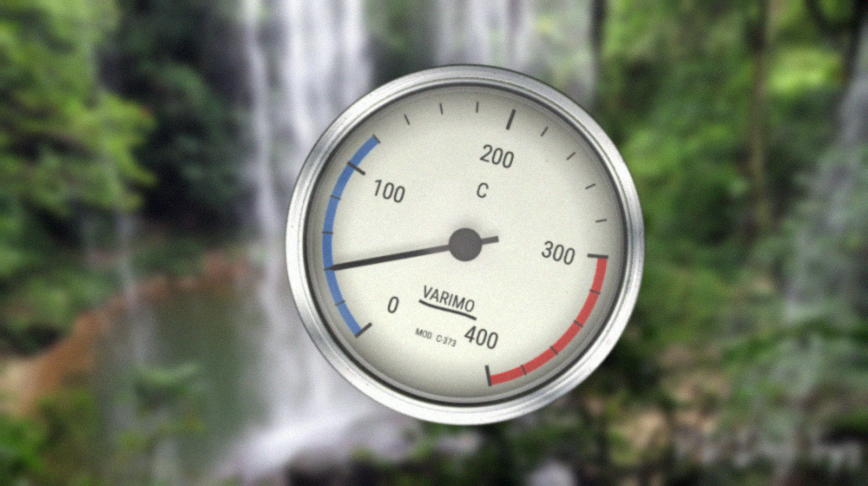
40 °C
